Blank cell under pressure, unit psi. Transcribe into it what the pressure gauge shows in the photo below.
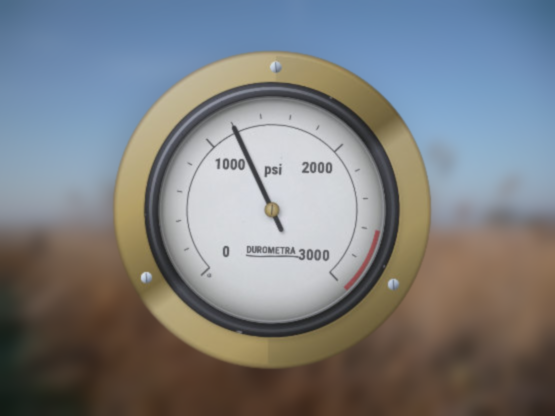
1200 psi
